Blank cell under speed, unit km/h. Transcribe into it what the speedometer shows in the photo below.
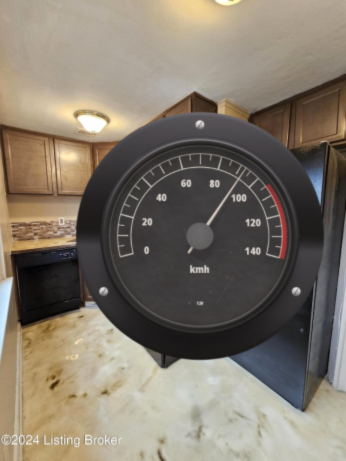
92.5 km/h
